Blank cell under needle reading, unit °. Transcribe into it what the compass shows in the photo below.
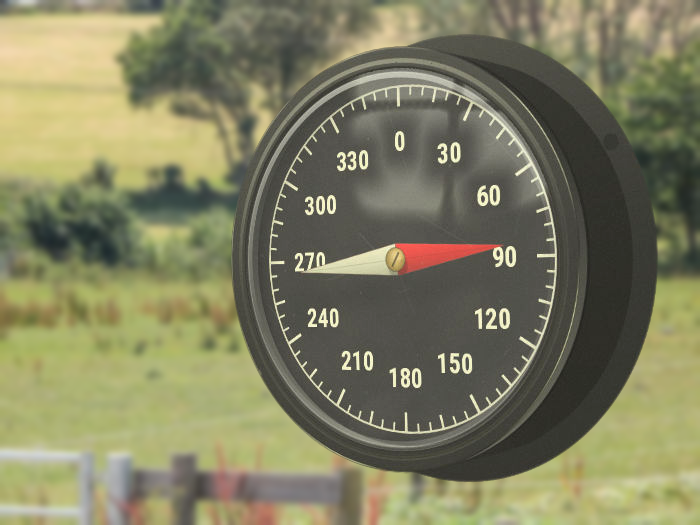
85 °
